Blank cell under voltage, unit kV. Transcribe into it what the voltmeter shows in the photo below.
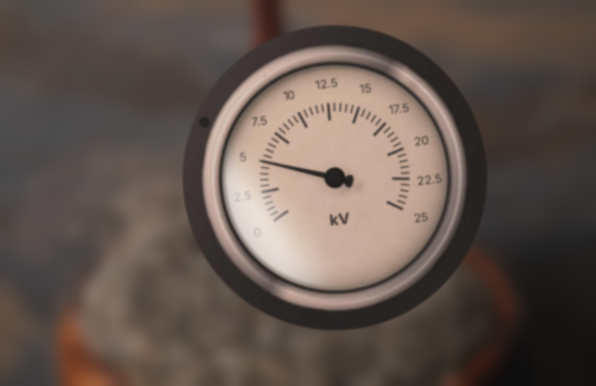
5 kV
